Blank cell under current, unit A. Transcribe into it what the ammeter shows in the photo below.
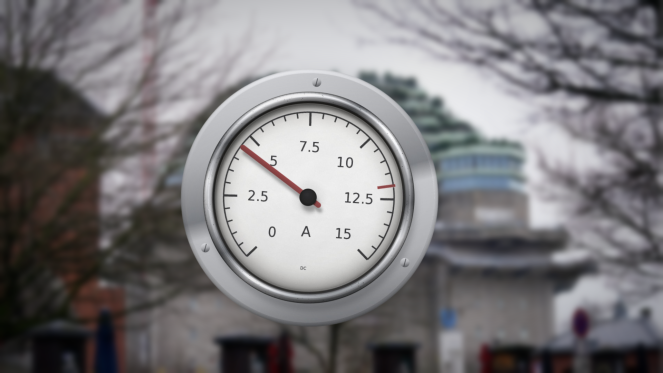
4.5 A
